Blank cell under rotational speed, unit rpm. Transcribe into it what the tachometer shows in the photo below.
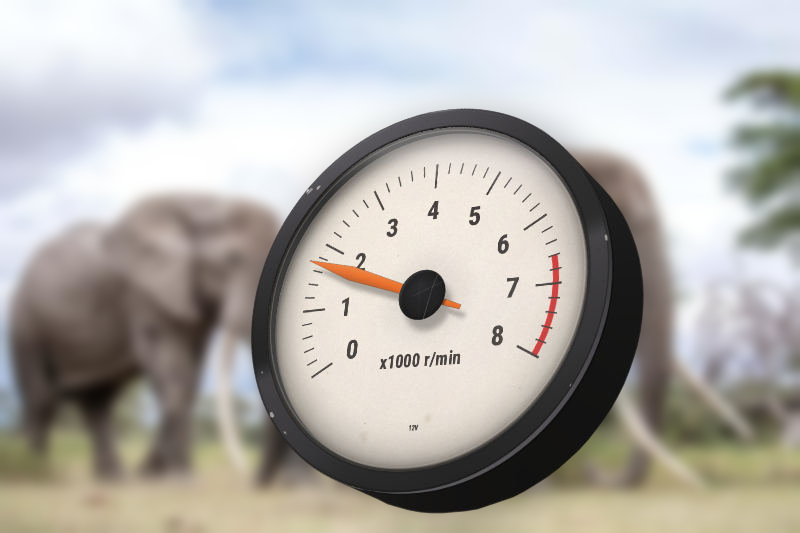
1700 rpm
